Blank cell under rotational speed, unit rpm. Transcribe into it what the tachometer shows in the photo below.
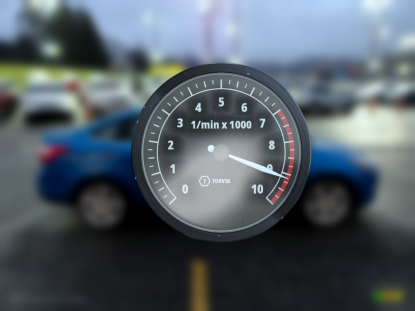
9125 rpm
